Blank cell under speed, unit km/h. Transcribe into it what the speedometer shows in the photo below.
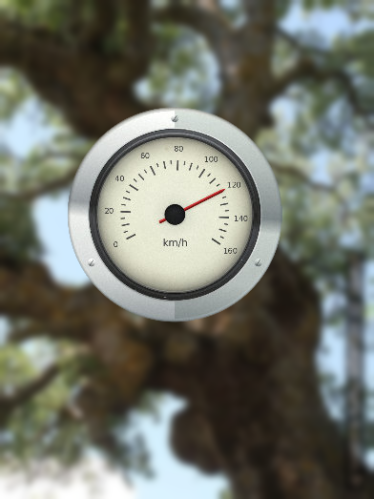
120 km/h
